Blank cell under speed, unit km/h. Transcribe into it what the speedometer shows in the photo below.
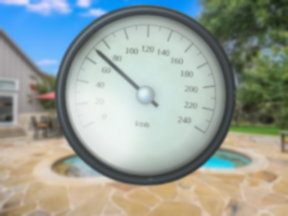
70 km/h
